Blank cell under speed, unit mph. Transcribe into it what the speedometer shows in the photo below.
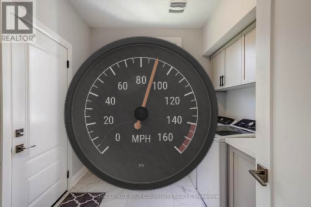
90 mph
